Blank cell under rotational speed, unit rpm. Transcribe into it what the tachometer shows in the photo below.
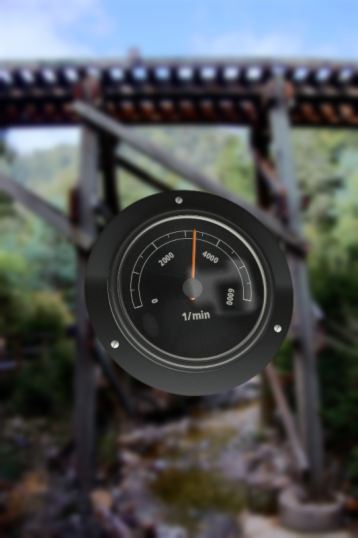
3250 rpm
